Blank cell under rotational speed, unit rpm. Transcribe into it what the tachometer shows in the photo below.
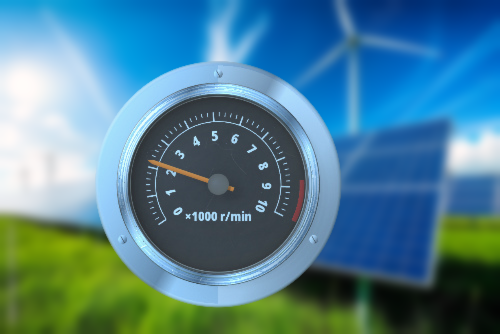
2200 rpm
